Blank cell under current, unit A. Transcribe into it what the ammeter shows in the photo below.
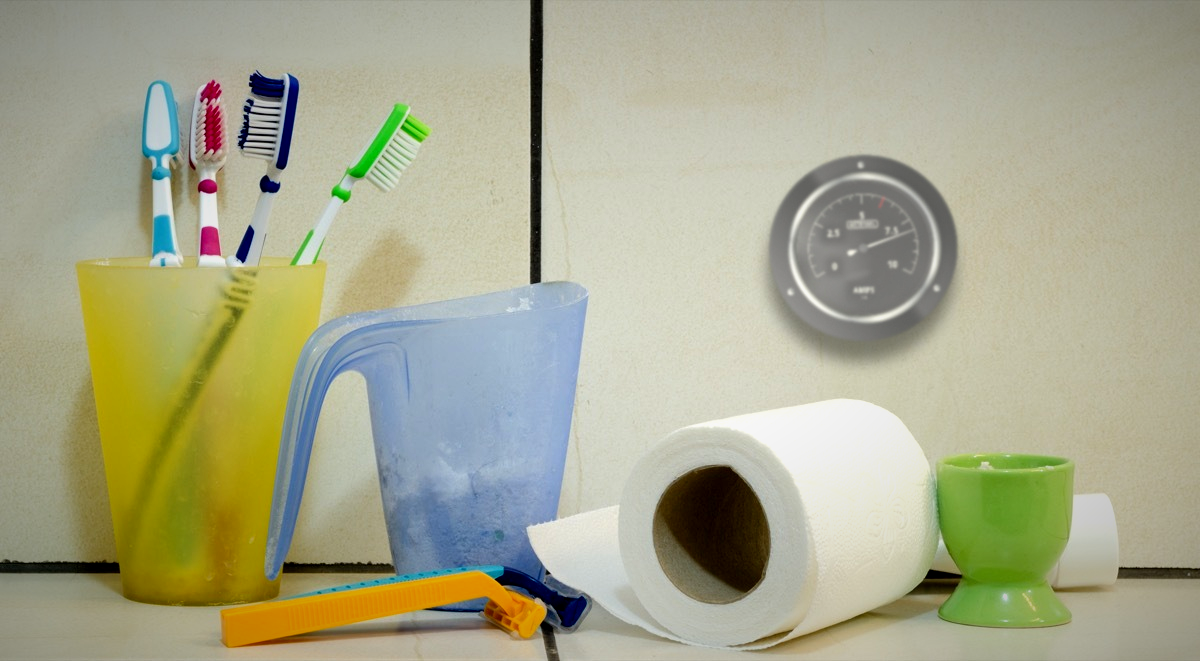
8 A
